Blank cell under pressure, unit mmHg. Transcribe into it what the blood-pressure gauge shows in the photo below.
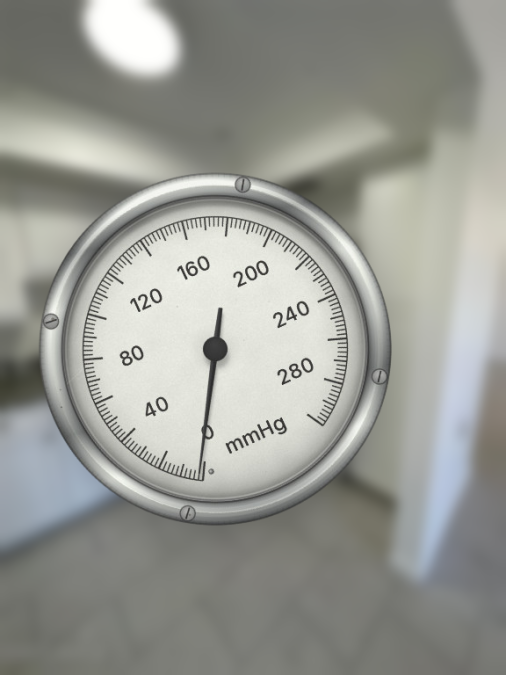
2 mmHg
